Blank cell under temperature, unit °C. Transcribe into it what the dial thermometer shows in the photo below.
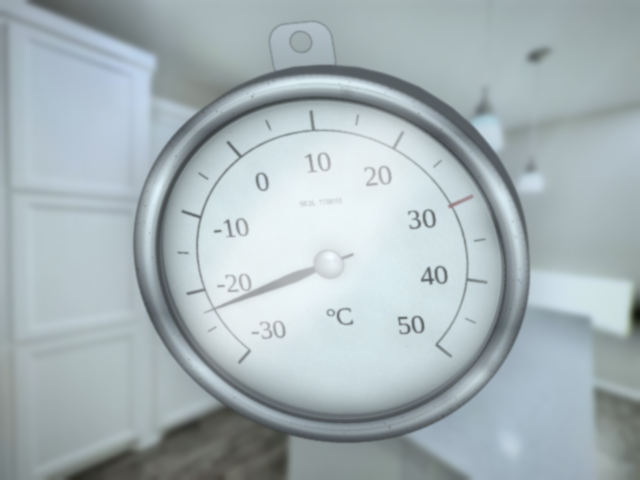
-22.5 °C
